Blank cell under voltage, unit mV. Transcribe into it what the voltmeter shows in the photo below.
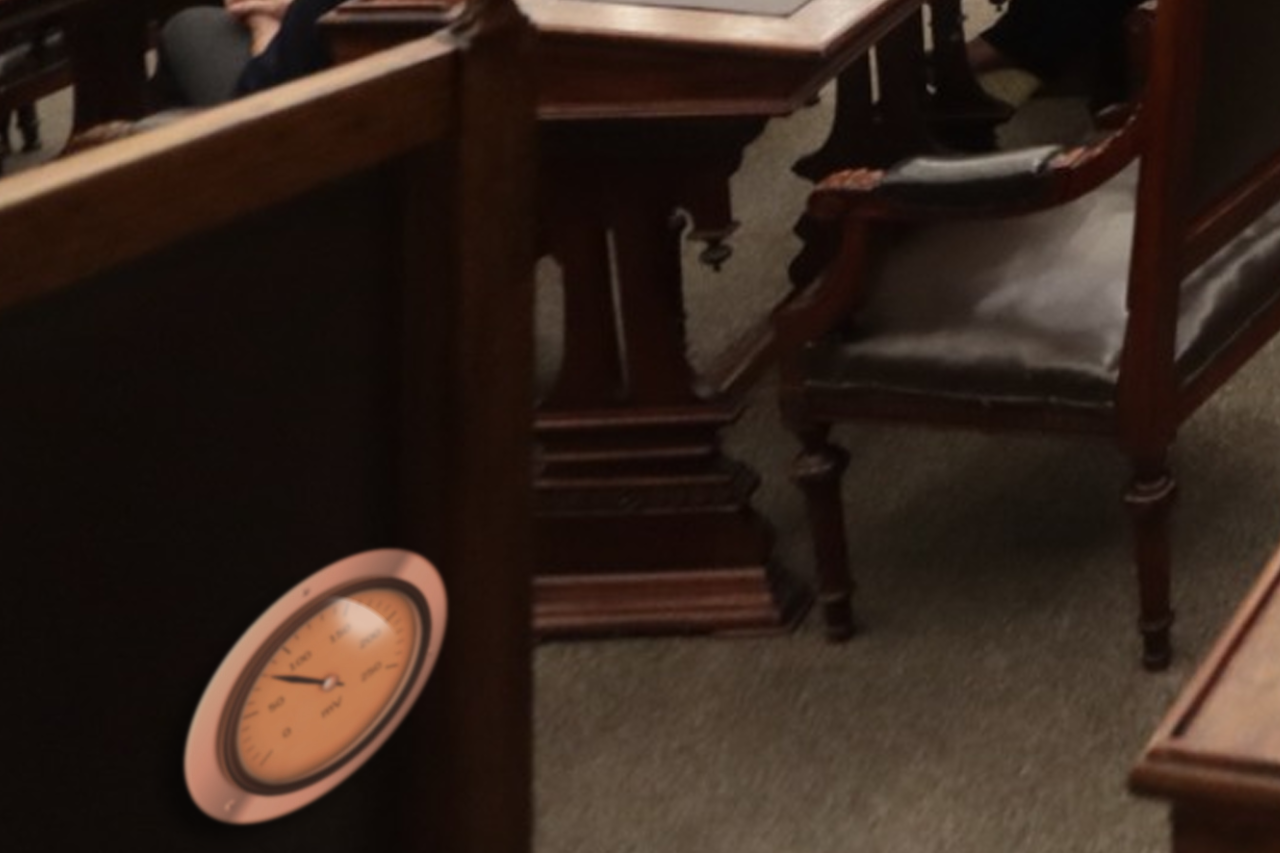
80 mV
